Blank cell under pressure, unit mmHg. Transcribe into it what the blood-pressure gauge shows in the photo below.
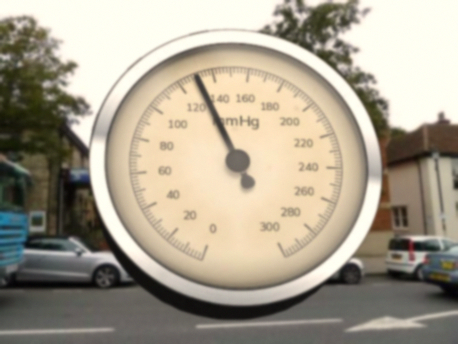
130 mmHg
